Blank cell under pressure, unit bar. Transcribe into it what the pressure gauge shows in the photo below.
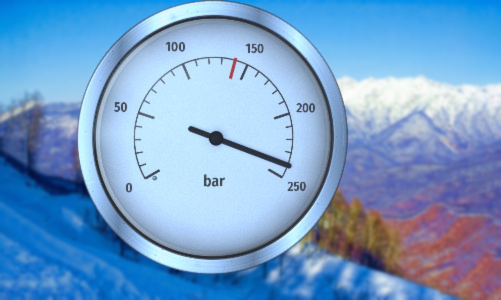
240 bar
